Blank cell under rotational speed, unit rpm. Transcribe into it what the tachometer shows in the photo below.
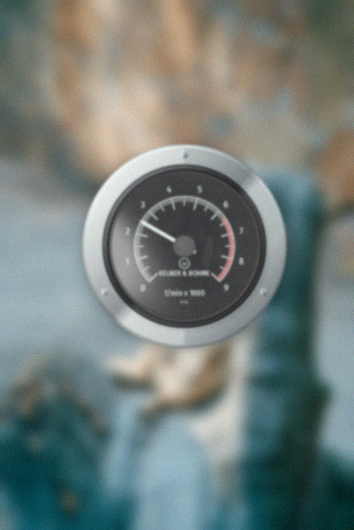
2500 rpm
